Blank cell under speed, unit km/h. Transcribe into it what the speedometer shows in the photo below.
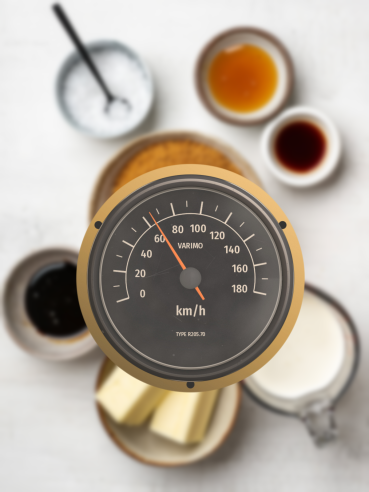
65 km/h
